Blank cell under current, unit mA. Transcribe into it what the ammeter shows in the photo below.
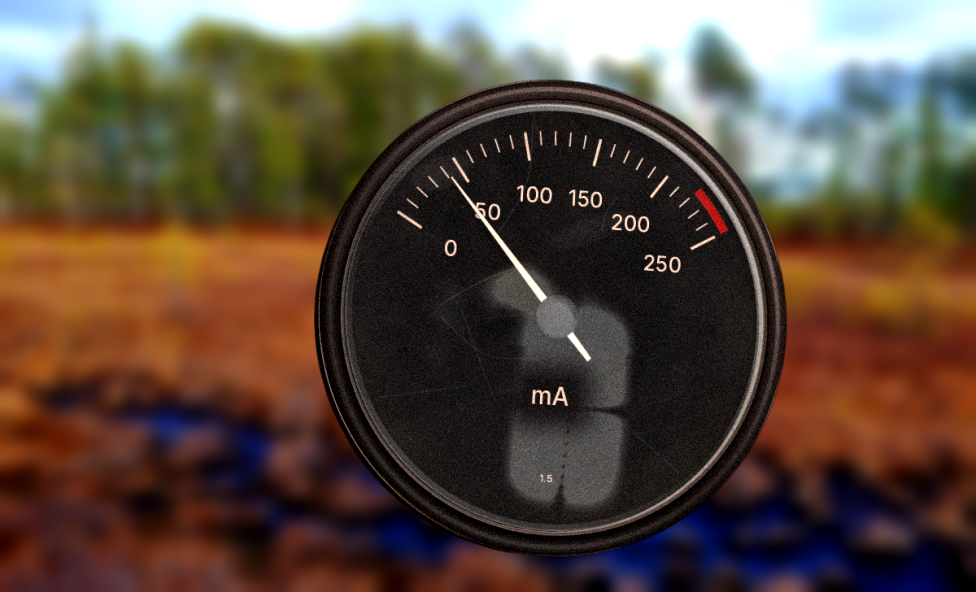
40 mA
